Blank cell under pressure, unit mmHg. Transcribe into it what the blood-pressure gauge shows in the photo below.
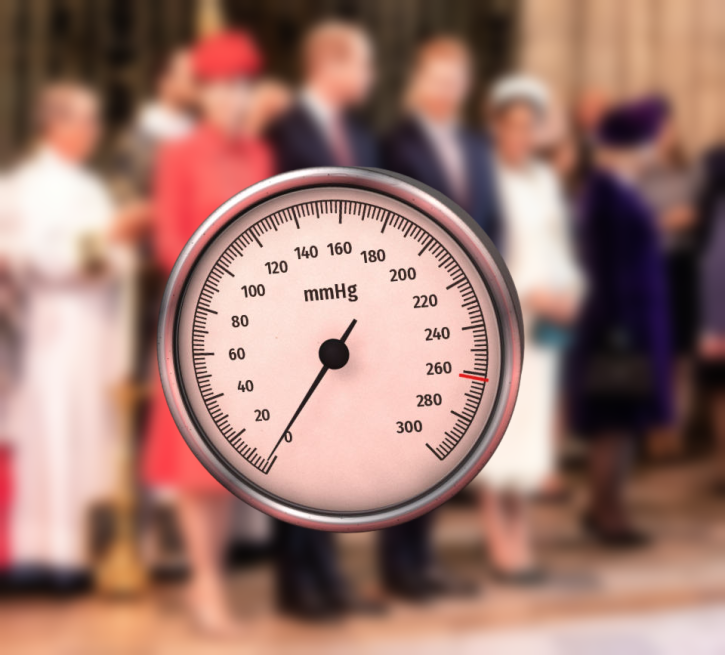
2 mmHg
